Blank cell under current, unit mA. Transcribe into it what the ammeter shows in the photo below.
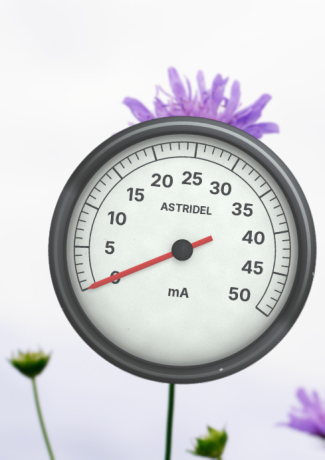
0 mA
